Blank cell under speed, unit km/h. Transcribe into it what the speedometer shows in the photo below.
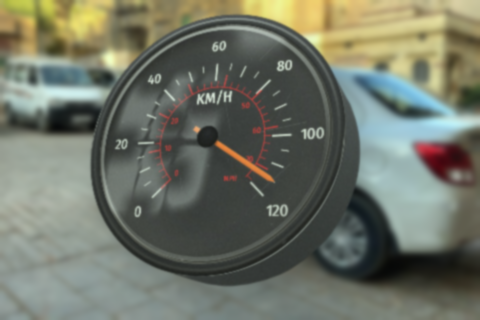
115 km/h
